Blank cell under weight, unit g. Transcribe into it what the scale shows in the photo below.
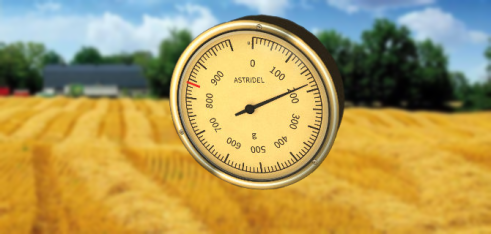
180 g
